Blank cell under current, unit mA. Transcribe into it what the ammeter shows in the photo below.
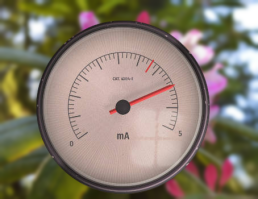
4 mA
